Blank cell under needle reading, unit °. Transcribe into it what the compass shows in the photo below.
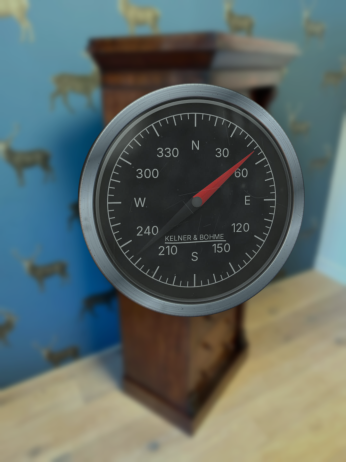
50 °
